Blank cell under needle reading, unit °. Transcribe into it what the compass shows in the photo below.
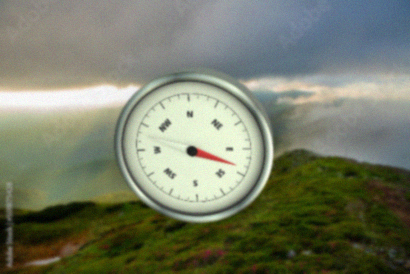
110 °
